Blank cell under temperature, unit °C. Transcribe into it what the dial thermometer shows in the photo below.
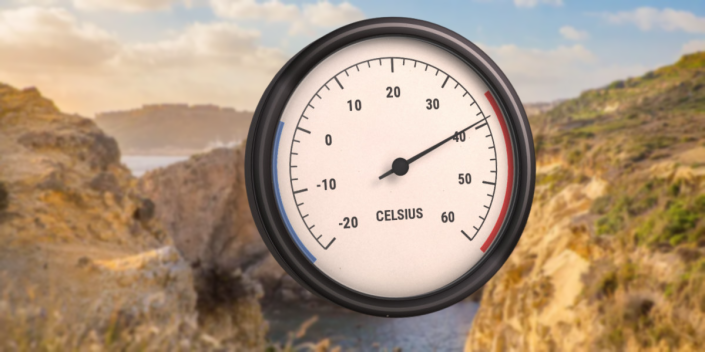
39 °C
